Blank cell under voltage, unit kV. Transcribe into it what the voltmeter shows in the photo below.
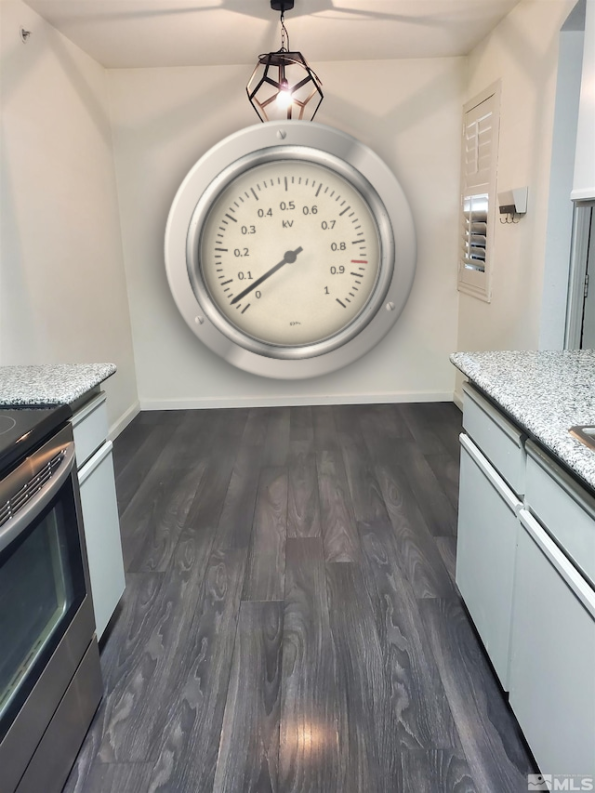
0.04 kV
